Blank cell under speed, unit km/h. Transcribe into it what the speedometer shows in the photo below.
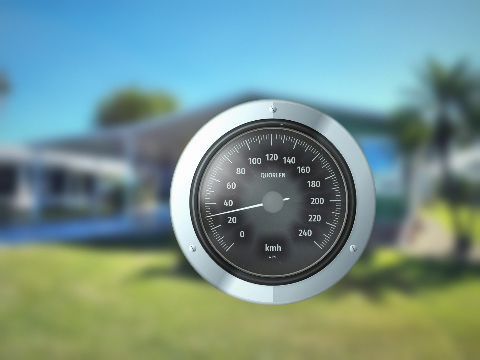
30 km/h
